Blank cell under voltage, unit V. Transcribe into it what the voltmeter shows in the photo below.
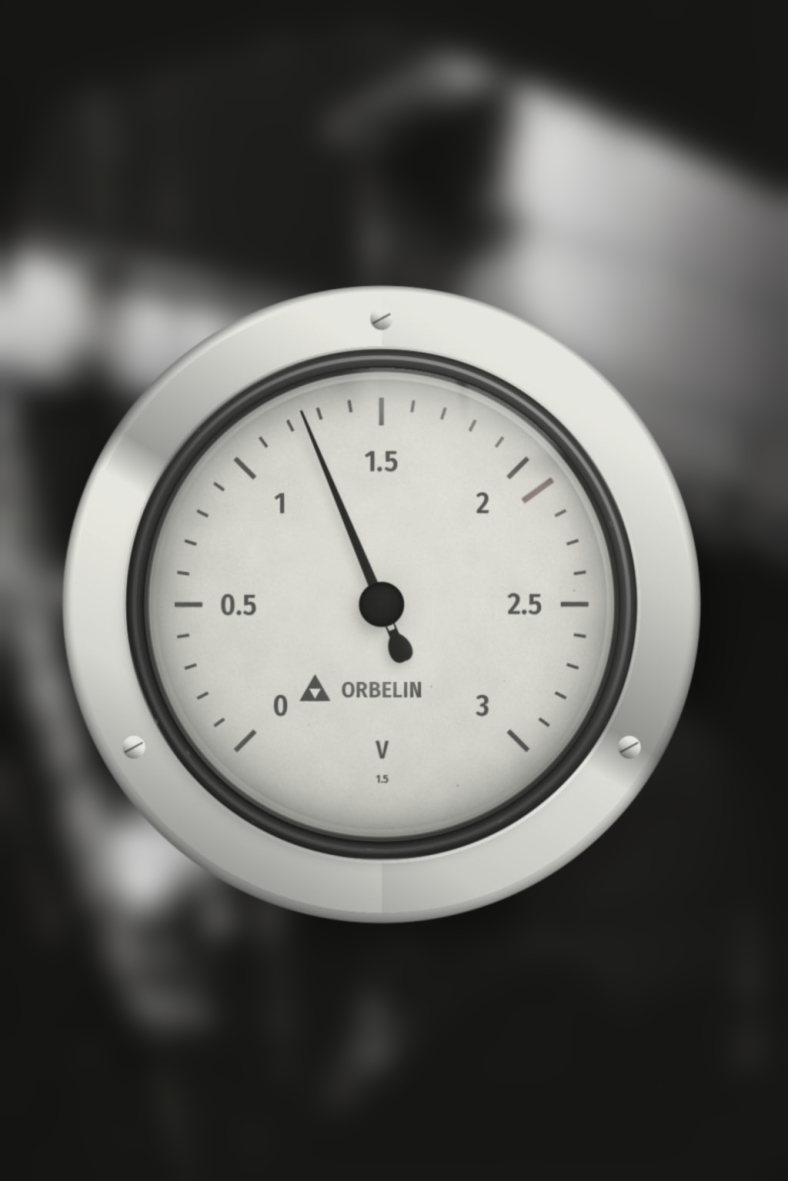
1.25 V
